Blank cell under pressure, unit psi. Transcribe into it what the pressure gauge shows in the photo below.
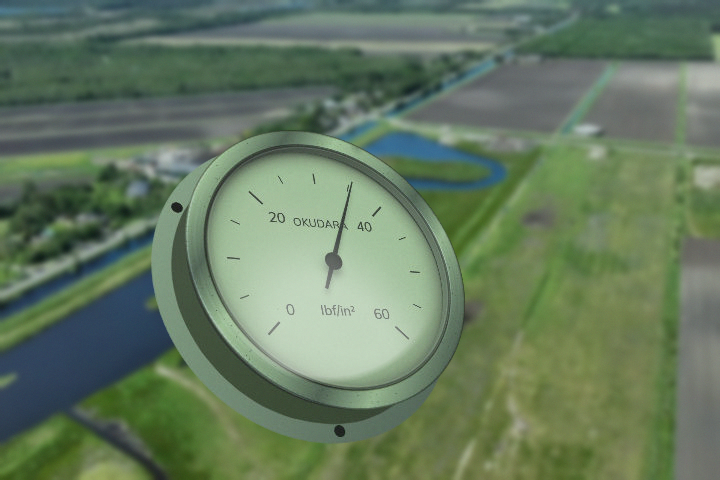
35 psi
